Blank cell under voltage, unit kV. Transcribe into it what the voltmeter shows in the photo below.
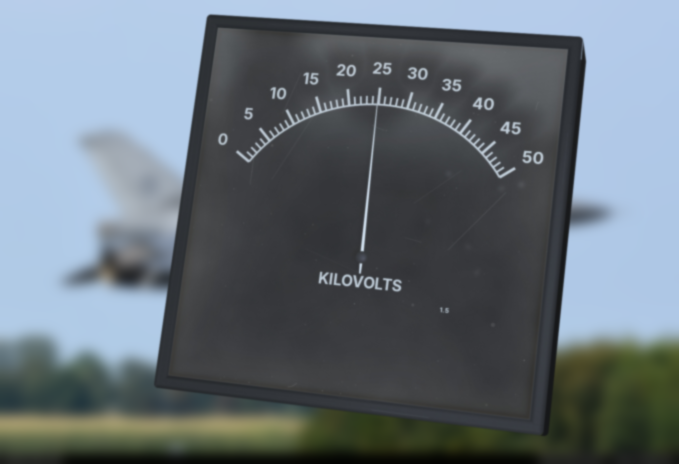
25 kV
